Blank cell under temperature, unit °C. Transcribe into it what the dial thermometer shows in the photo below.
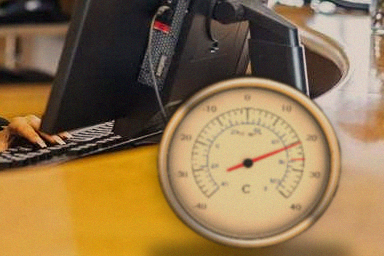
20 °C
